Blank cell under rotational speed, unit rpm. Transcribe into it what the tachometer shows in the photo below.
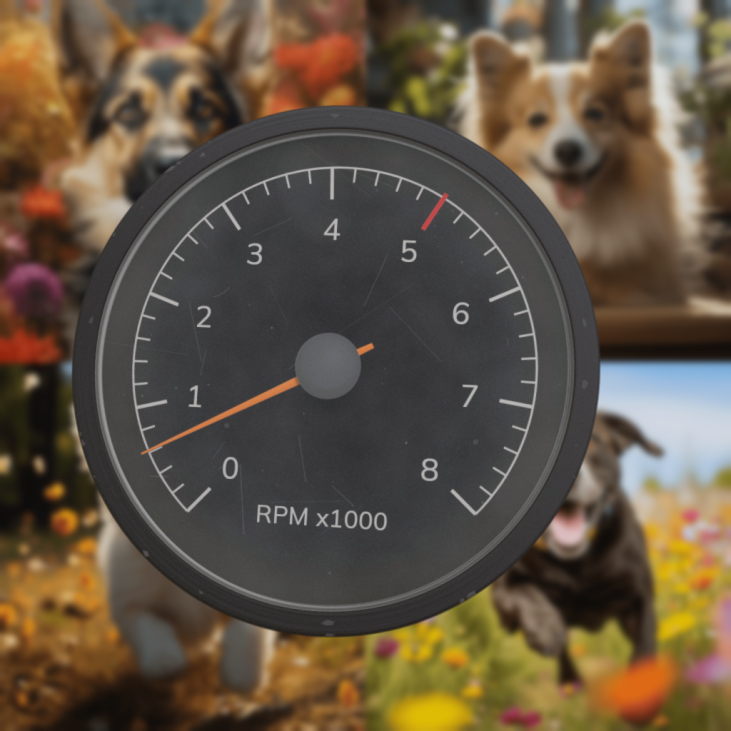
600 rpm
